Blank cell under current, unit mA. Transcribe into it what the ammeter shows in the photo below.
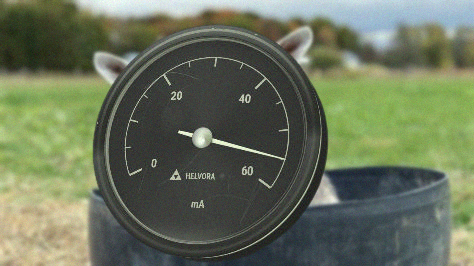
55 mA
